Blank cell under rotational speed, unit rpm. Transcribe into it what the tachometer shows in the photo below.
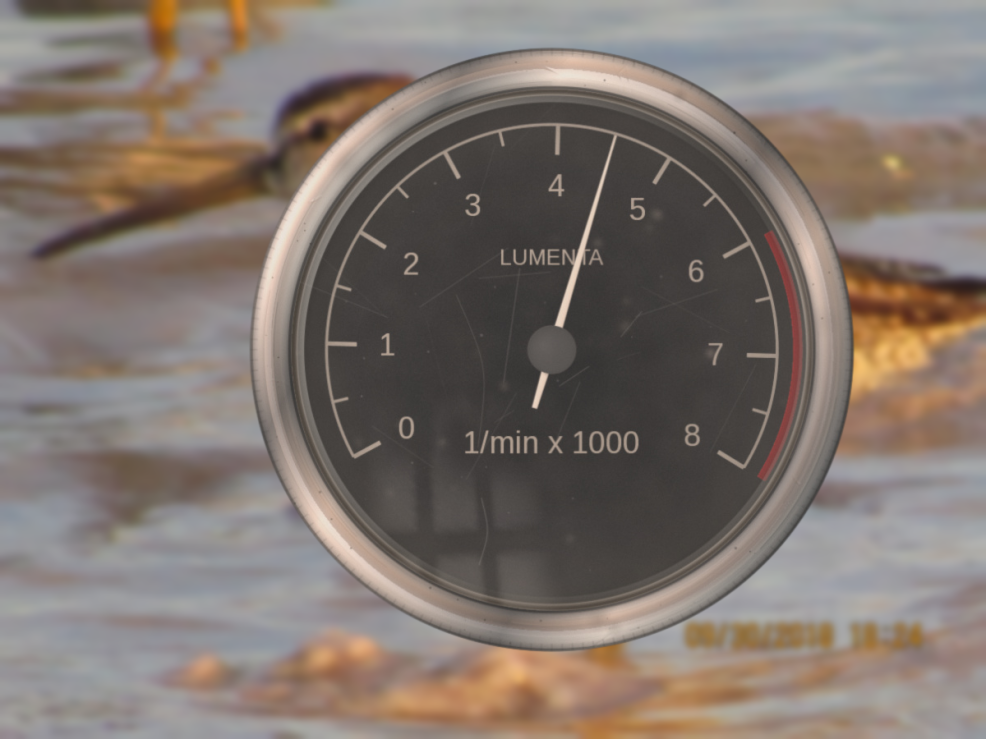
4500 rpm
